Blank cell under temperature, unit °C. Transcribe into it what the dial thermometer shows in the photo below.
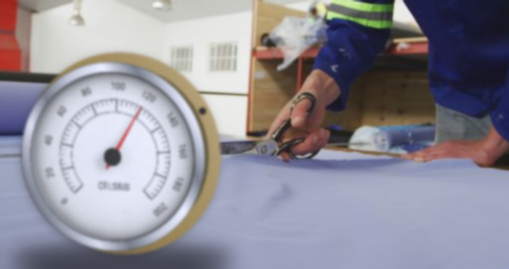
120 °C
